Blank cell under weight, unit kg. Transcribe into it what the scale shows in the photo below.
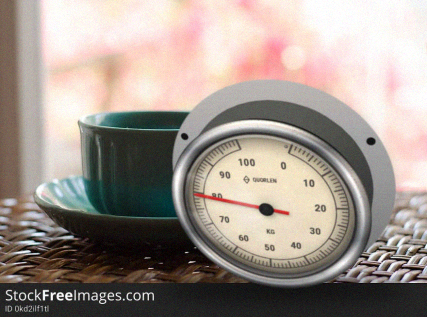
80 kg
